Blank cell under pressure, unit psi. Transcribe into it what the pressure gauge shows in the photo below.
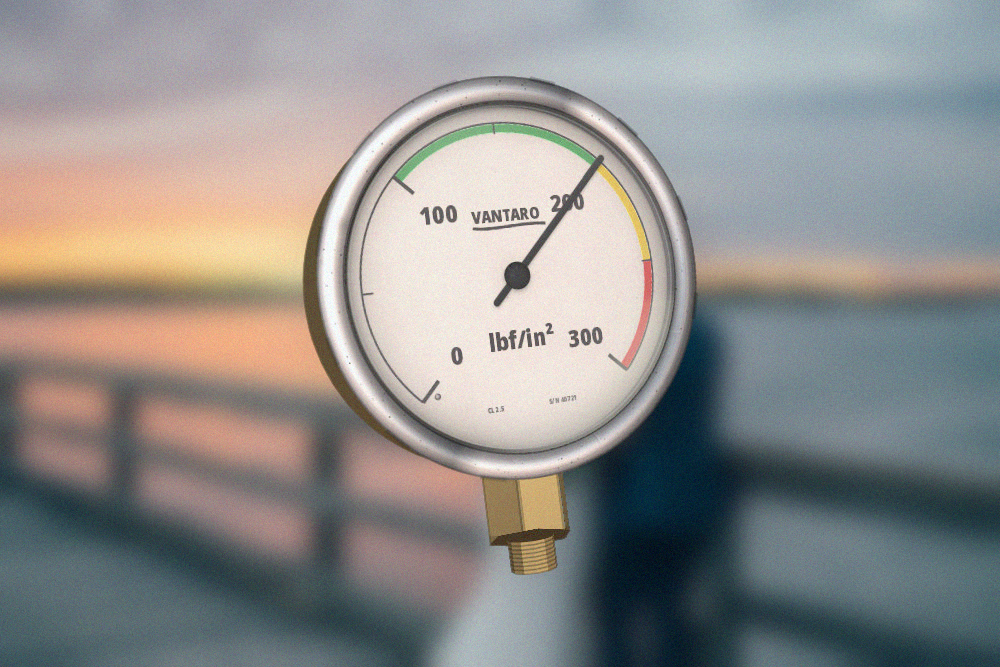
200 psi
